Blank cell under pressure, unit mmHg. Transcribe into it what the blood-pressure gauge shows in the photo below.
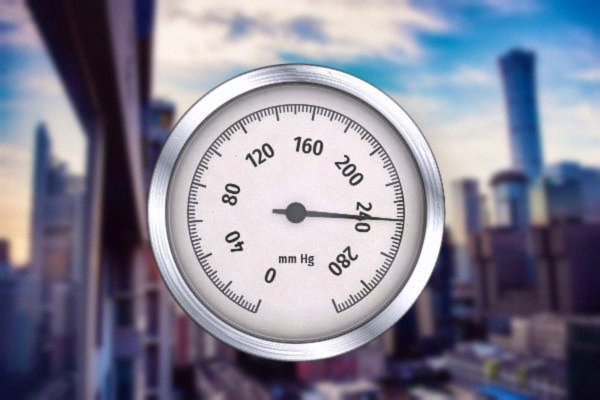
240 mmHg
